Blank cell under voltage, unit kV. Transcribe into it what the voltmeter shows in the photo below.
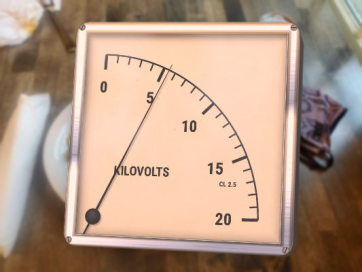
5.5 kV
